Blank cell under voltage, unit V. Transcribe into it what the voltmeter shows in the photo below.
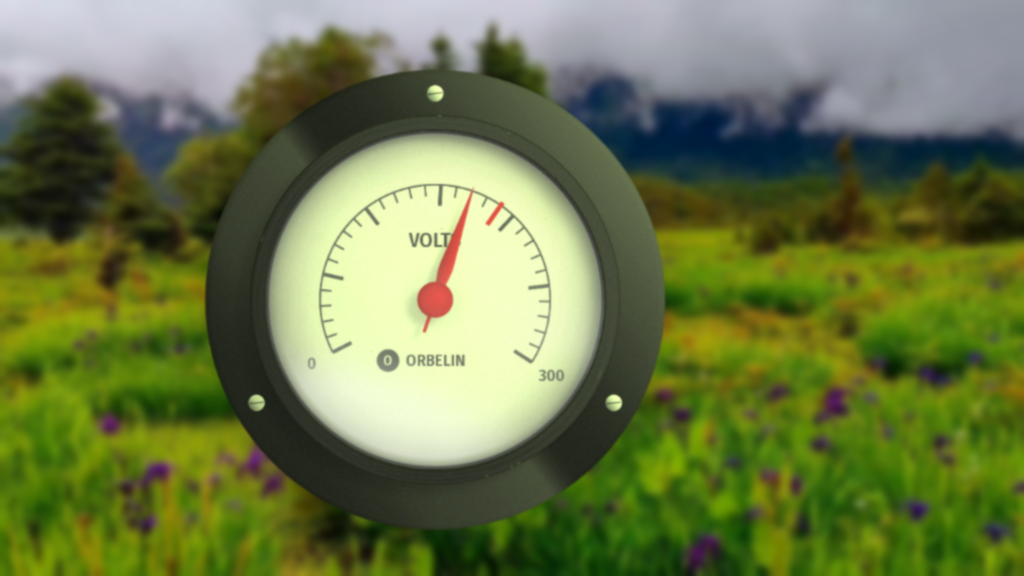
170 V
